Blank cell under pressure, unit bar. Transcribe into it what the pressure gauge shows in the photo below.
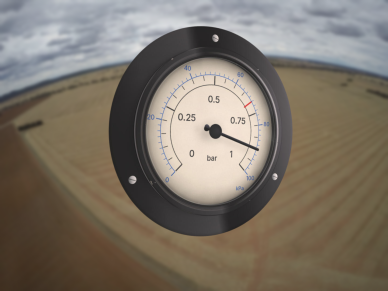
0.9 bar
